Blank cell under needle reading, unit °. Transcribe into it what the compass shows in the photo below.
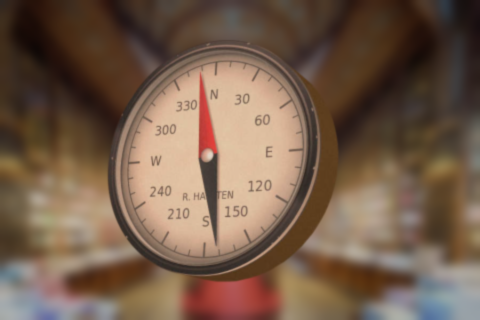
350 °
